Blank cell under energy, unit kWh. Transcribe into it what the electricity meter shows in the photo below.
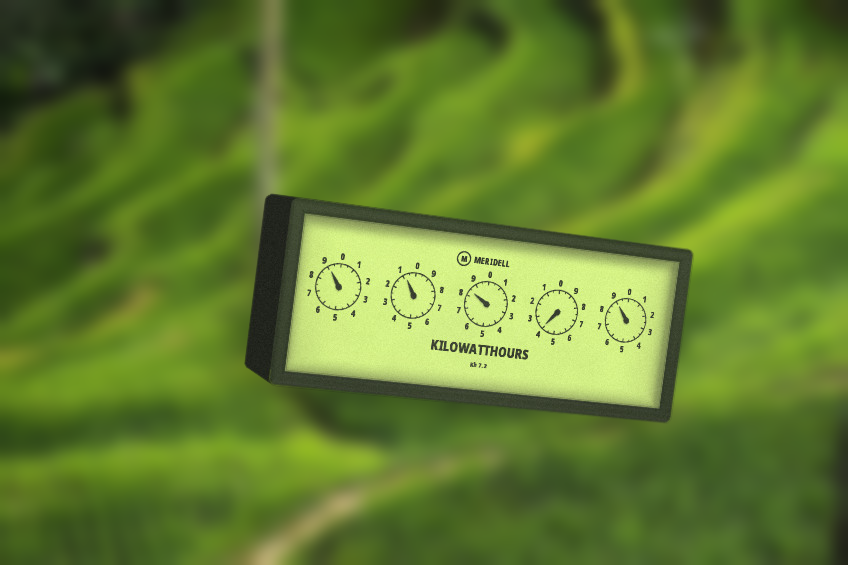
90839 kWh
